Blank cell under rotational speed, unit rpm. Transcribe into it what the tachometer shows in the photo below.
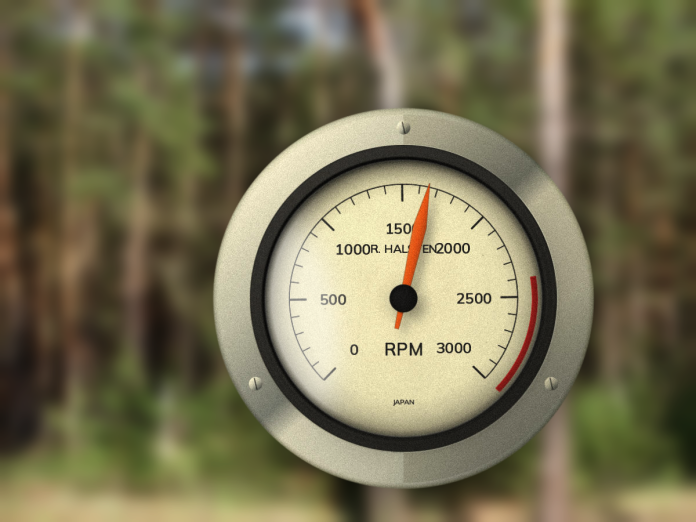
1650 rpm
